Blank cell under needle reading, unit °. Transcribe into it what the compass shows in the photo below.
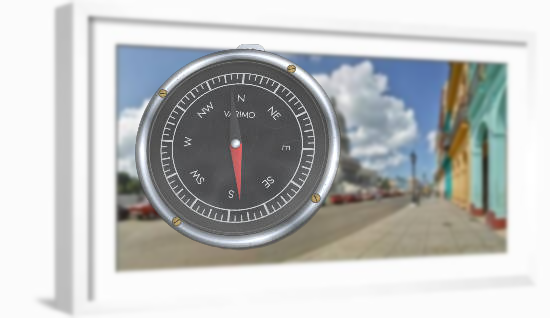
170 °
